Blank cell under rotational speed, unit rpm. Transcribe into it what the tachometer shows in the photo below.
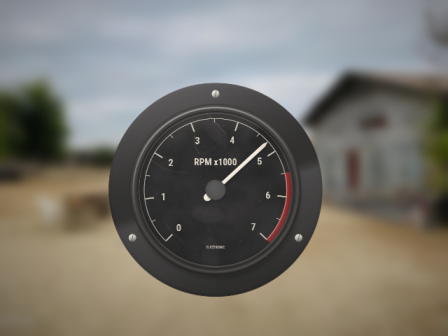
4750 rpm
